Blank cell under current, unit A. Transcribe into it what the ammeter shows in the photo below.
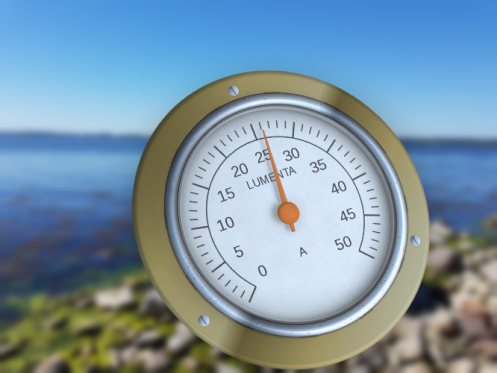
26 A
